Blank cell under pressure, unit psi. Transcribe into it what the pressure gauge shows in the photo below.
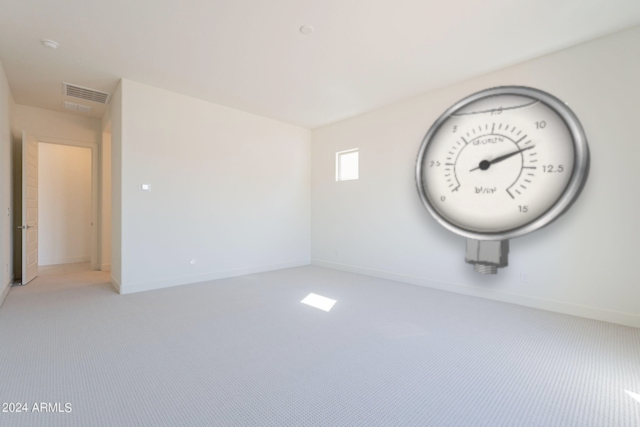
11 psi
